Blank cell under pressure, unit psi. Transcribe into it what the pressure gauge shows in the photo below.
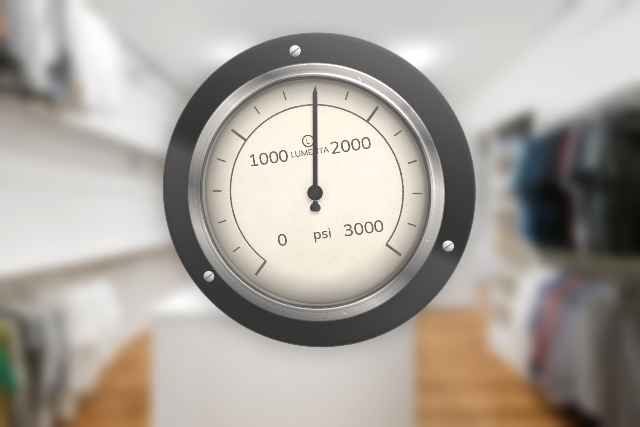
1600 psi
